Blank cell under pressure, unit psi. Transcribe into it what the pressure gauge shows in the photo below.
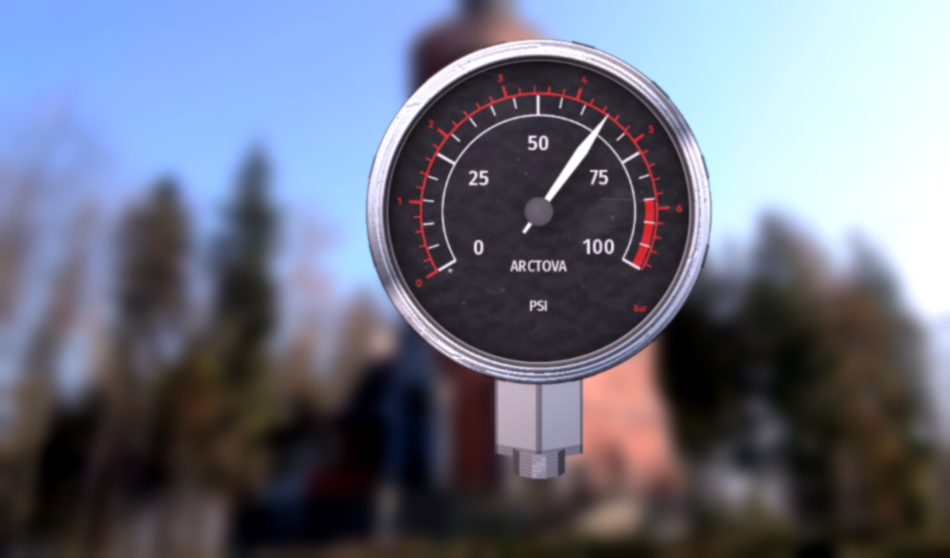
65 psi
